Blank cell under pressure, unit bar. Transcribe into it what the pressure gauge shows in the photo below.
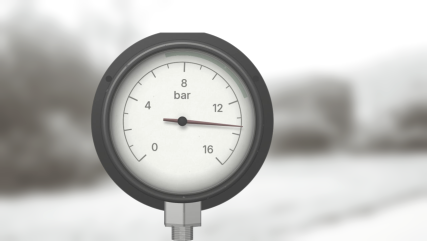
13.5 bar
